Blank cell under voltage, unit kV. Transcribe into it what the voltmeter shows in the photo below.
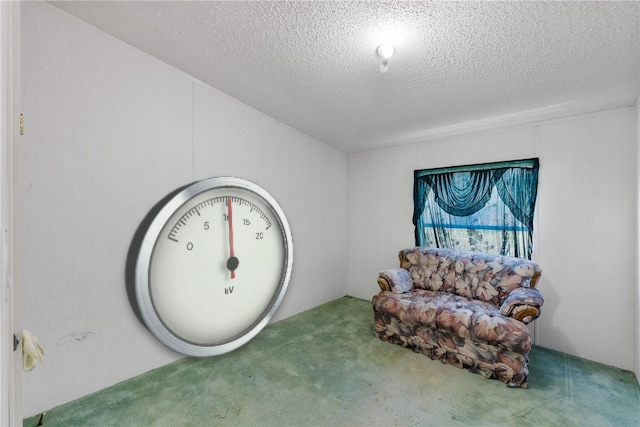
10 kV
